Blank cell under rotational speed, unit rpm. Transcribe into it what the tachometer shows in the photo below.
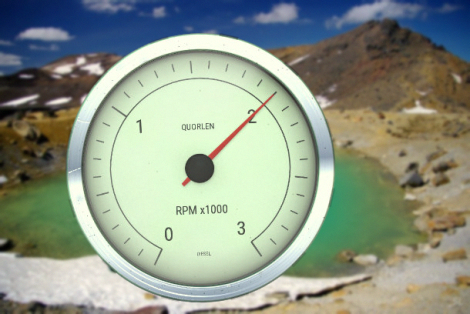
2000 rpm
